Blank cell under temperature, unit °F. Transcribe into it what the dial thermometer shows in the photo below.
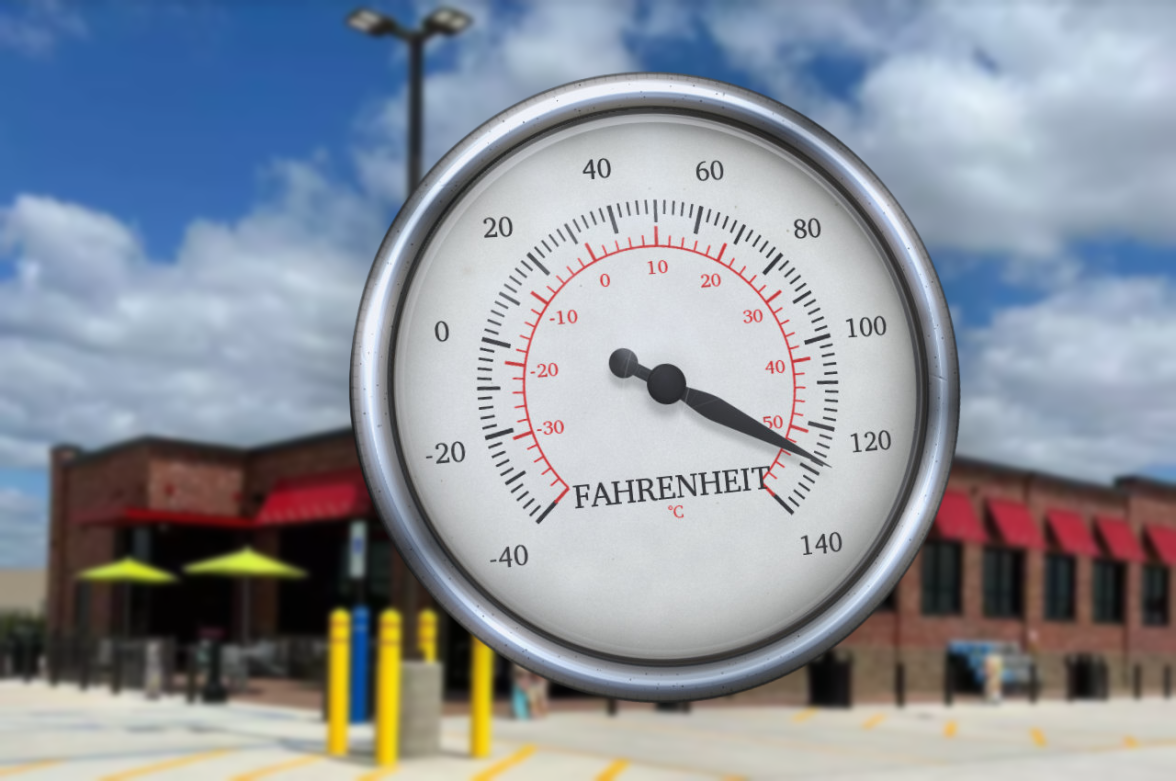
128 °F
